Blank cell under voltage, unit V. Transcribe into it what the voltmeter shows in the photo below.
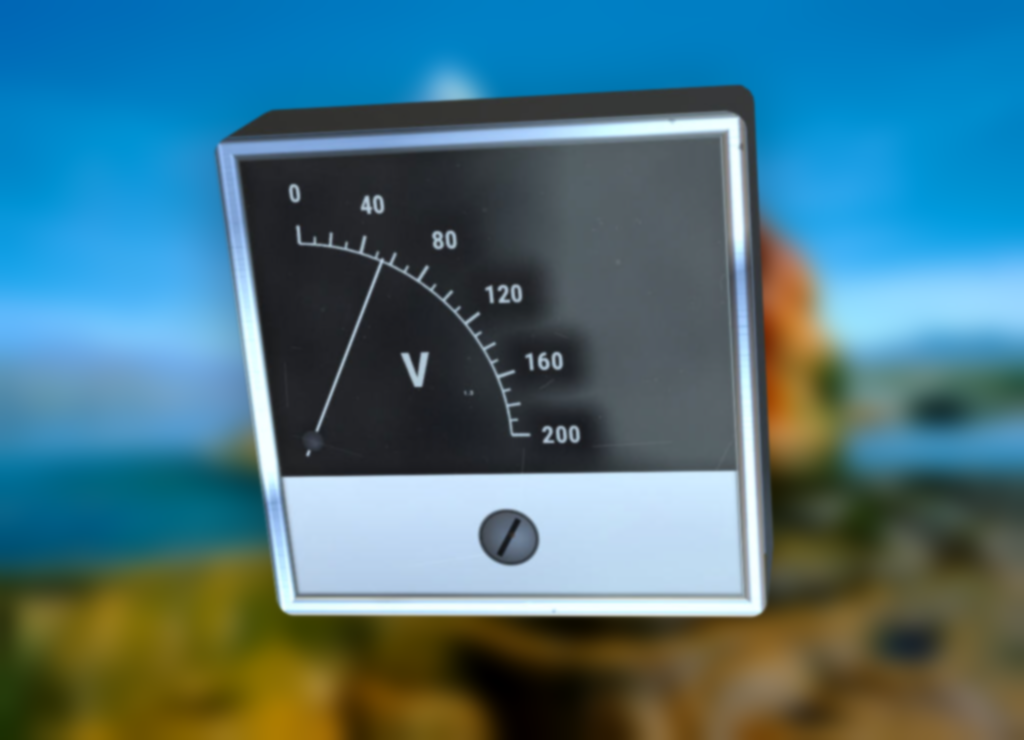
55 V
